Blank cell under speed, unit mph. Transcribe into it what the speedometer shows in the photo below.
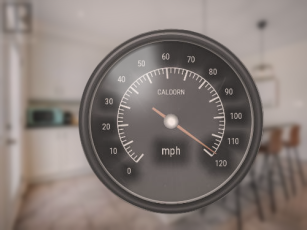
118 mph
